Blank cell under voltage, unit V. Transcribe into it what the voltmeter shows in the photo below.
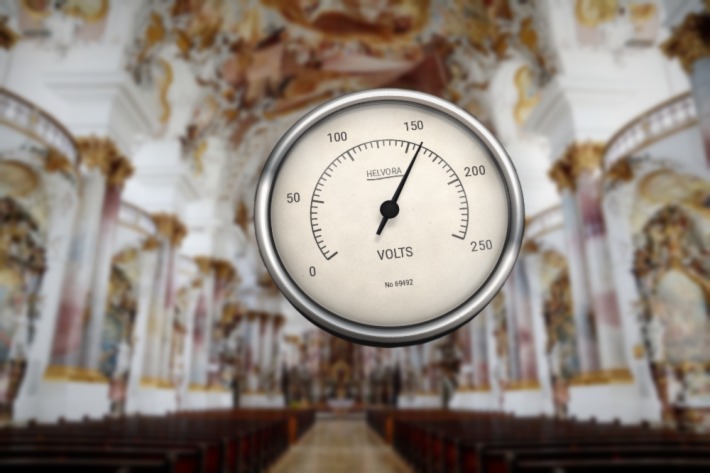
160 V
